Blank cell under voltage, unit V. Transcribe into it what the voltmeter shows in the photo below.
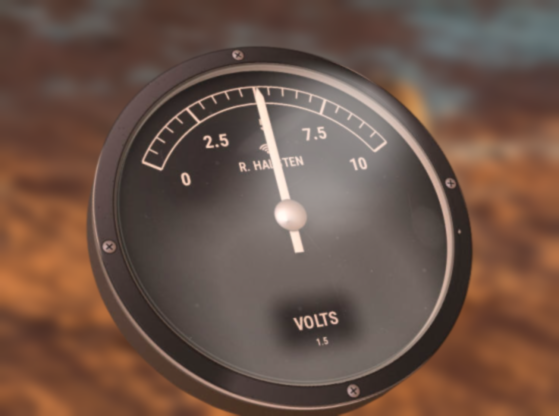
5 V
